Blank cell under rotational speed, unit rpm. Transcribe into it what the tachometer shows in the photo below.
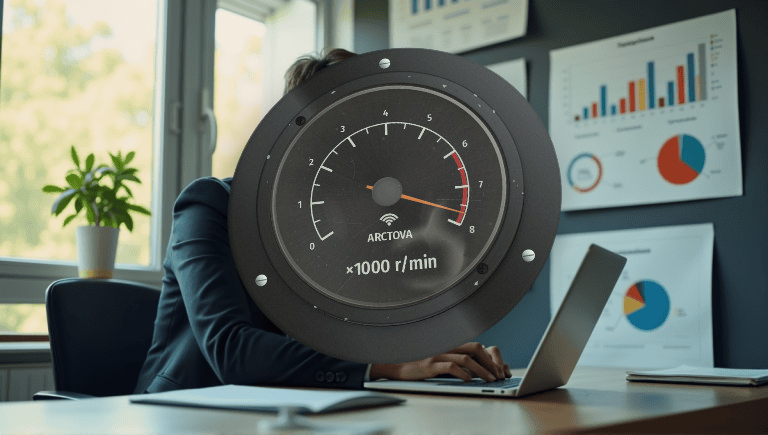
7750 rpm
